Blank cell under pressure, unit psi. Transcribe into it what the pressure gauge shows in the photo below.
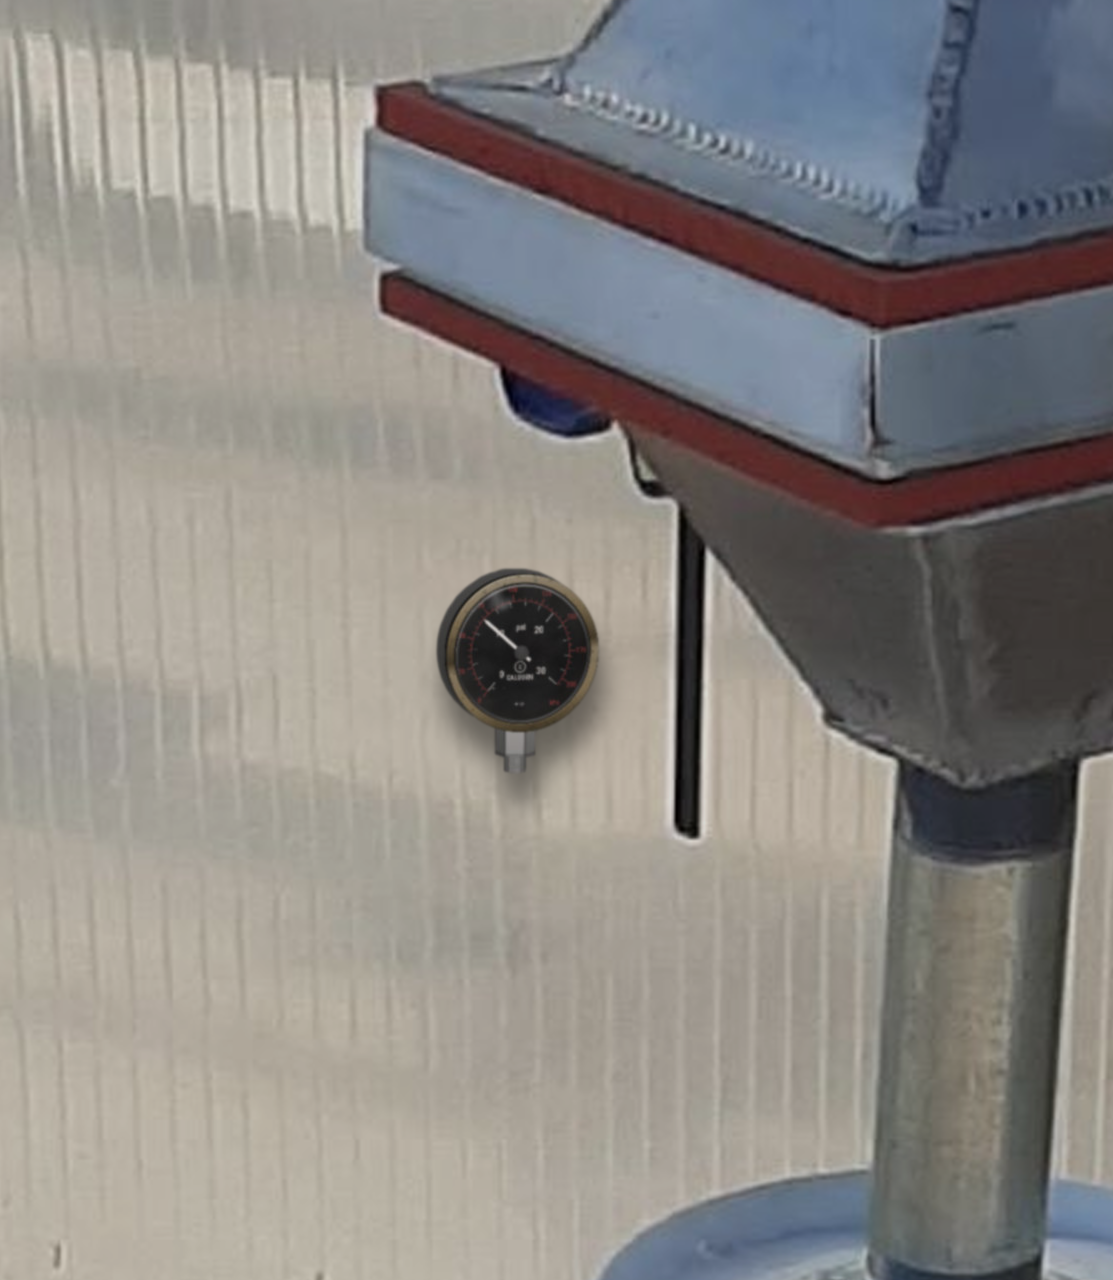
10 psi
